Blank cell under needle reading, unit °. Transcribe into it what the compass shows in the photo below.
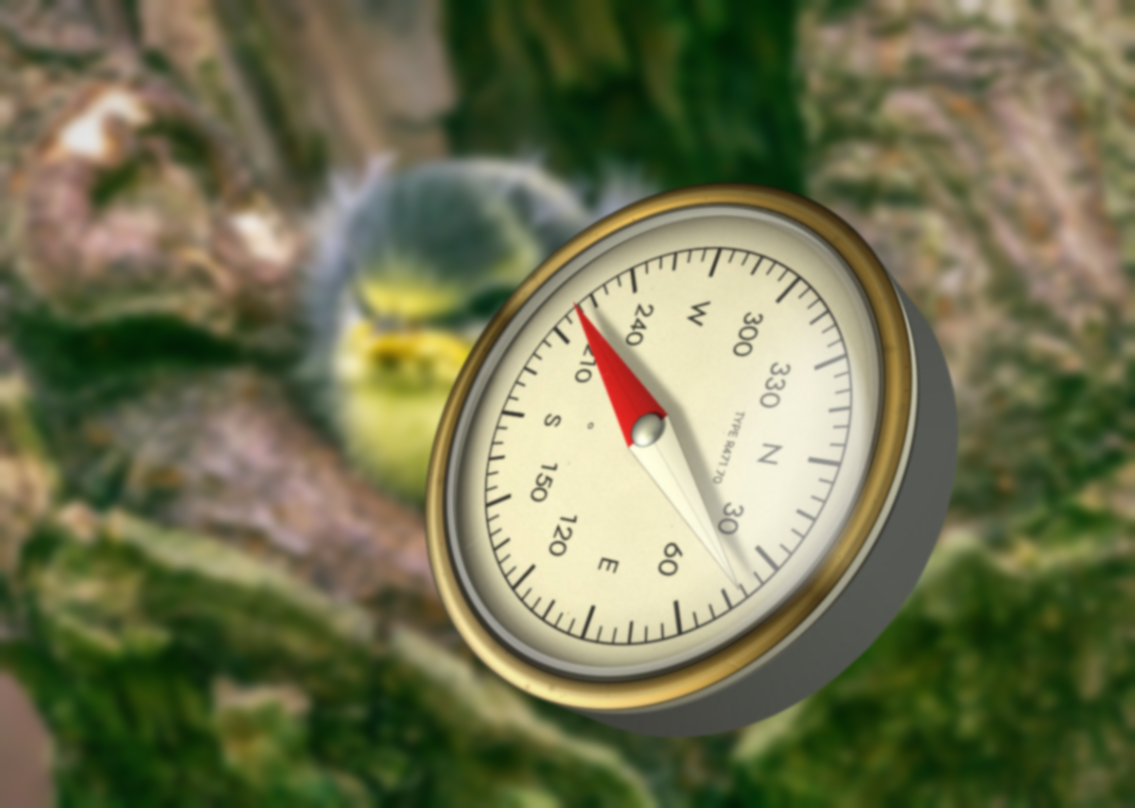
220 °
